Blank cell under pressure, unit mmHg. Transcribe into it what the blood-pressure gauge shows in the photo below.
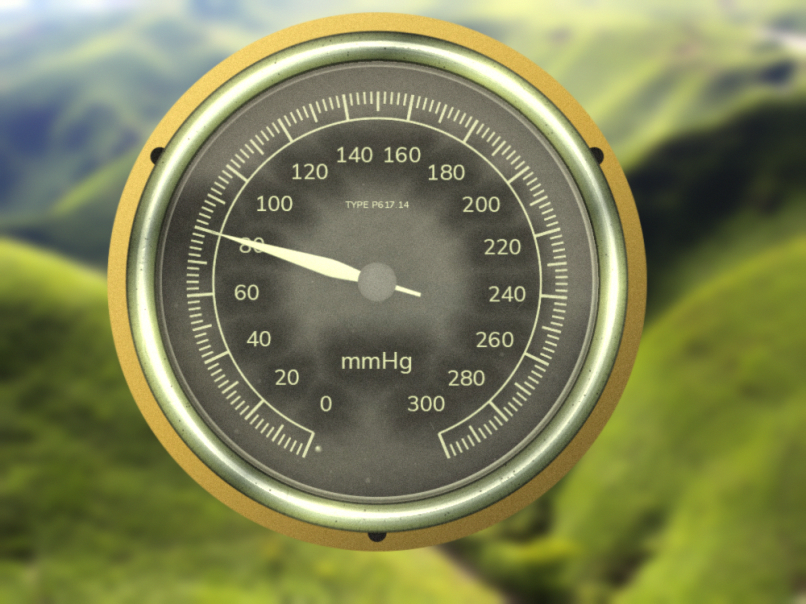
80 mmHg
